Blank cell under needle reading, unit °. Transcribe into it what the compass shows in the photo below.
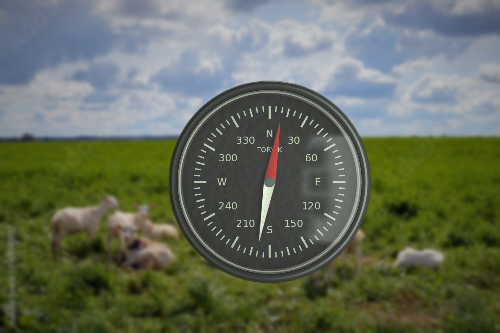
10 °
